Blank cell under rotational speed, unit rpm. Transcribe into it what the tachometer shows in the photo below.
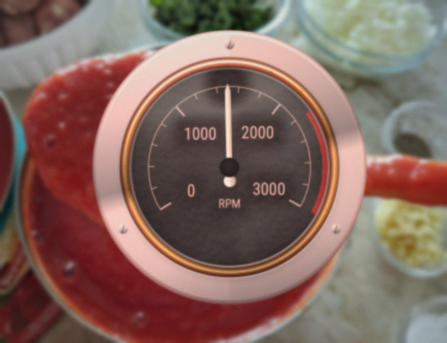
1500 rpm
